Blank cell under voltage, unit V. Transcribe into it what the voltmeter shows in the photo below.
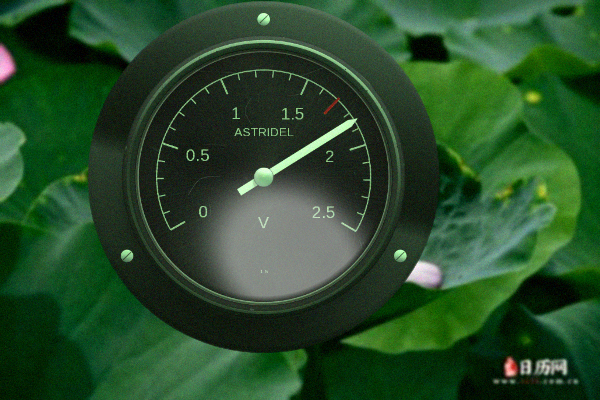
1.85 V
